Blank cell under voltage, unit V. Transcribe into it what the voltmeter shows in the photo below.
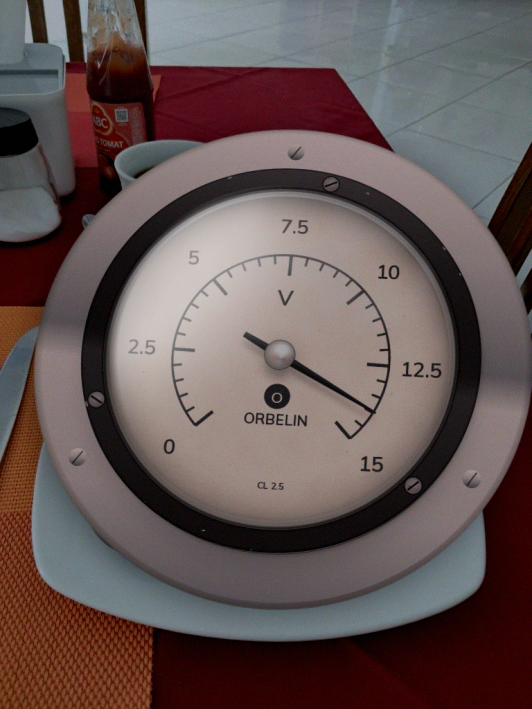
14 V
